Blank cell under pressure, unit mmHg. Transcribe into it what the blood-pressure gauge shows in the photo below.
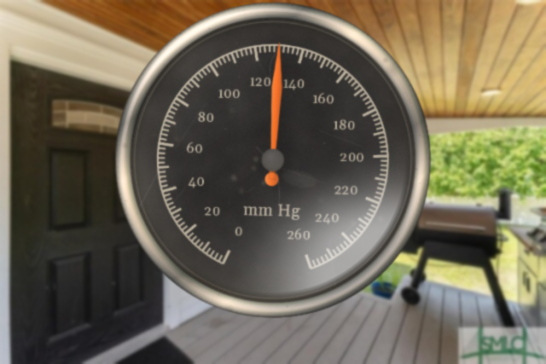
130 mmHg
